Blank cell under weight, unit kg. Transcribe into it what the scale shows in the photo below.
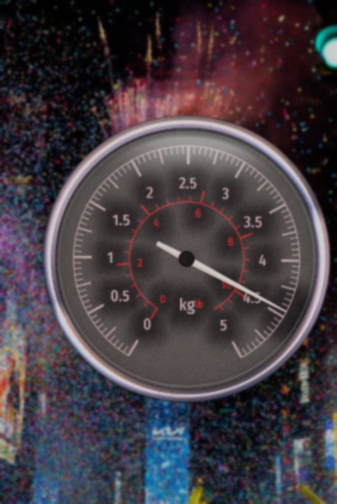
4.45 kg
